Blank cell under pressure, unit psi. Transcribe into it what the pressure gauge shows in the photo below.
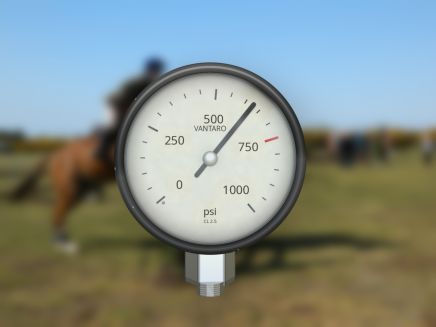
625 psi
